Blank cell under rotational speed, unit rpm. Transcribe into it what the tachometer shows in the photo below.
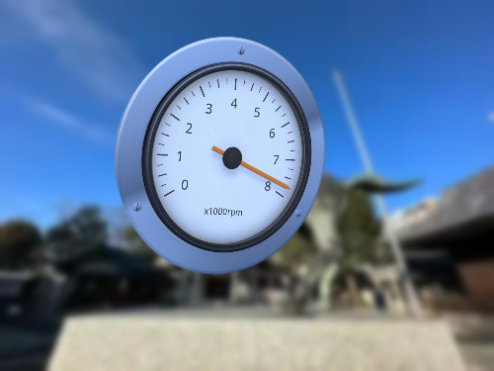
7750 rpm
